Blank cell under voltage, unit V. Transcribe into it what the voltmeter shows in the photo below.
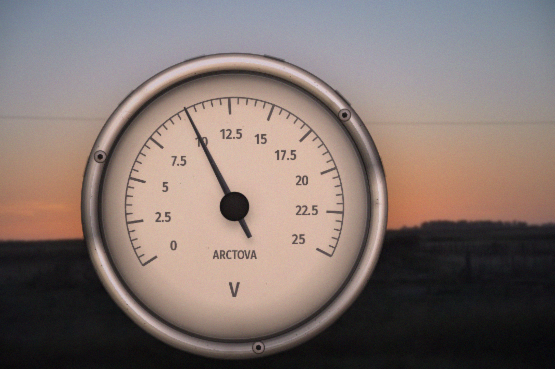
10 V
